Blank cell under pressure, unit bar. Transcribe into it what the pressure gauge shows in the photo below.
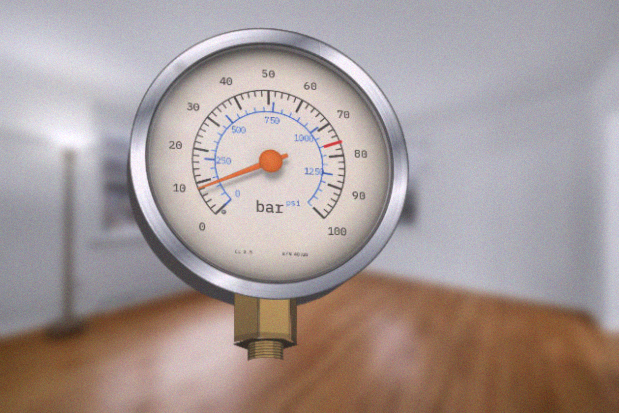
8 bar
